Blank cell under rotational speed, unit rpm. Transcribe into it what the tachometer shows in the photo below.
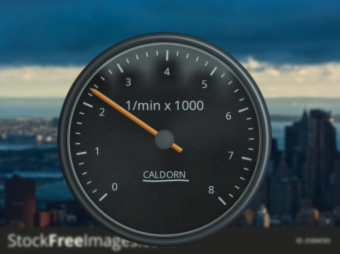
2300 rpm
